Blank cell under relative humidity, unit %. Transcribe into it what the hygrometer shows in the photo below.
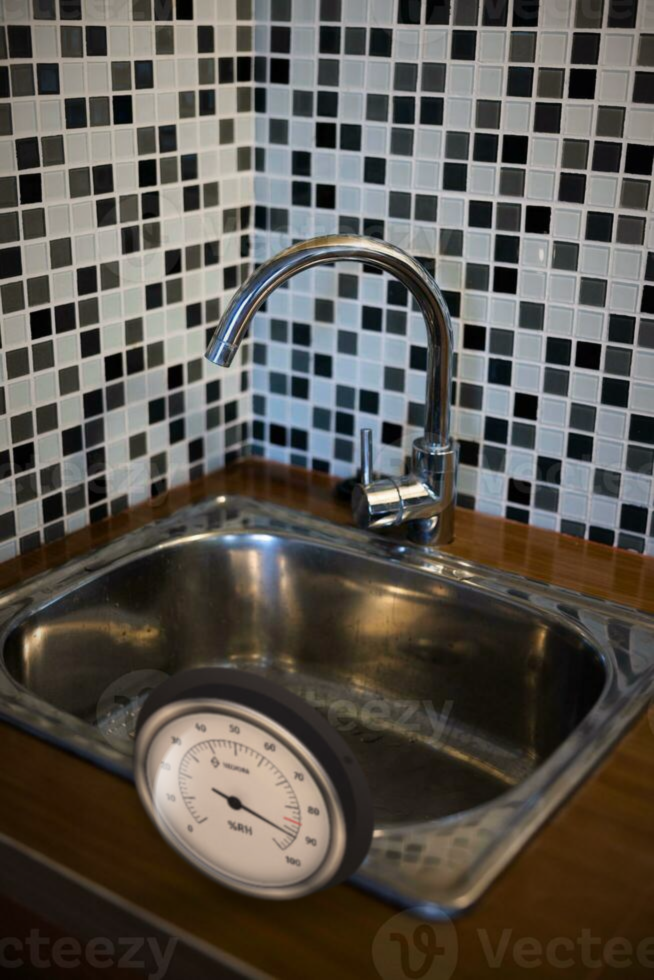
90 %
